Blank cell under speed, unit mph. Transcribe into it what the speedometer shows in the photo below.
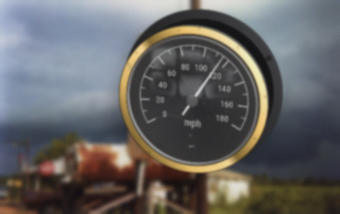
115 mph
